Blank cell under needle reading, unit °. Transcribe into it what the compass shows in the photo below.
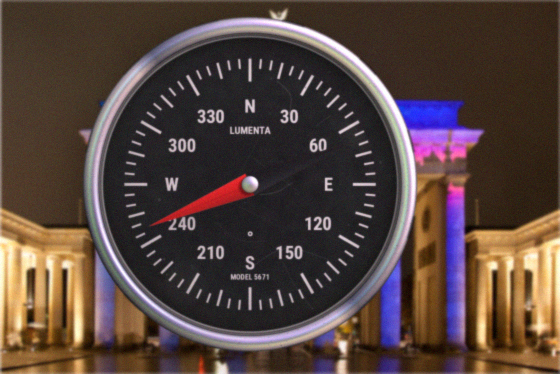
247.5 °
